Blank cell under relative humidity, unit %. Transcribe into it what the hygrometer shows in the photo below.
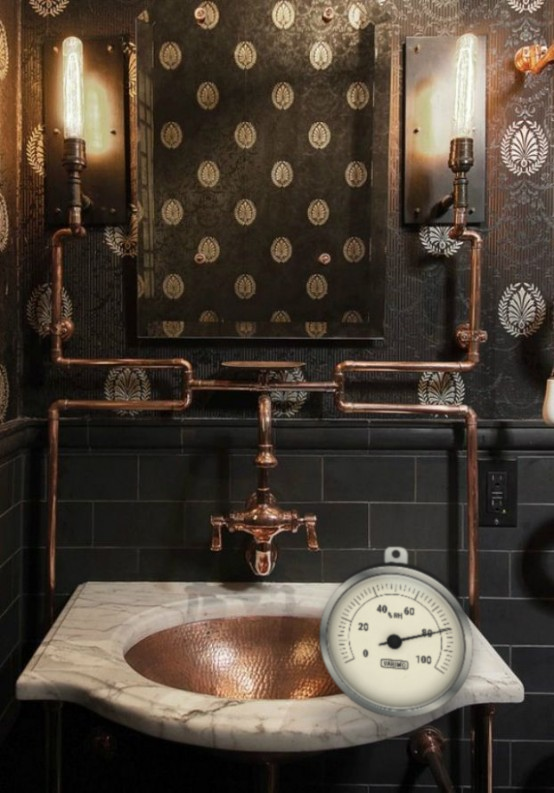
80 %
